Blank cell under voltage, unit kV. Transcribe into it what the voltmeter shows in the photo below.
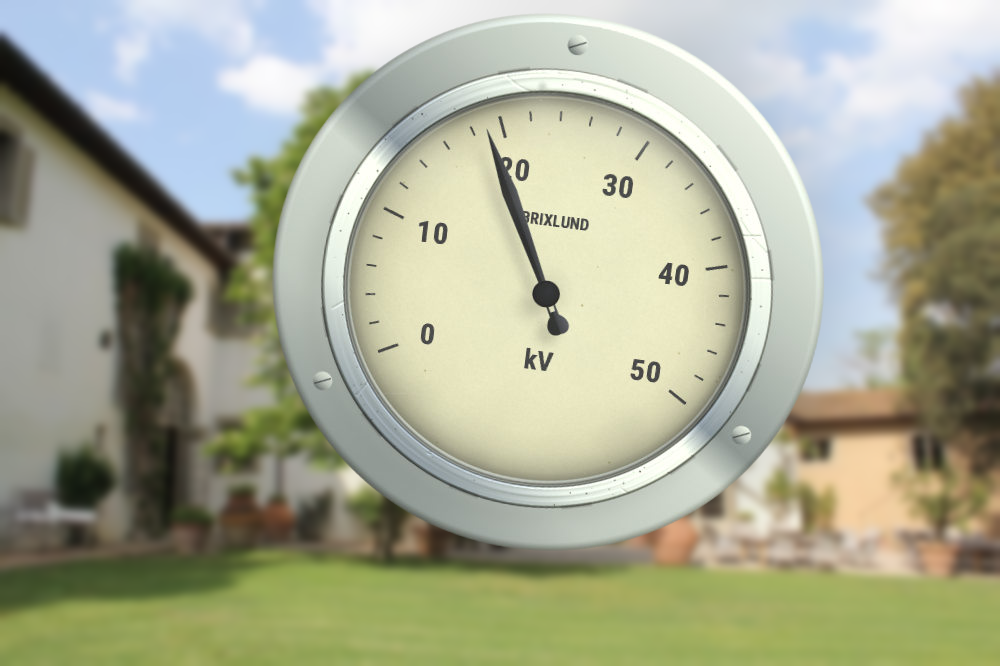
19 kV
